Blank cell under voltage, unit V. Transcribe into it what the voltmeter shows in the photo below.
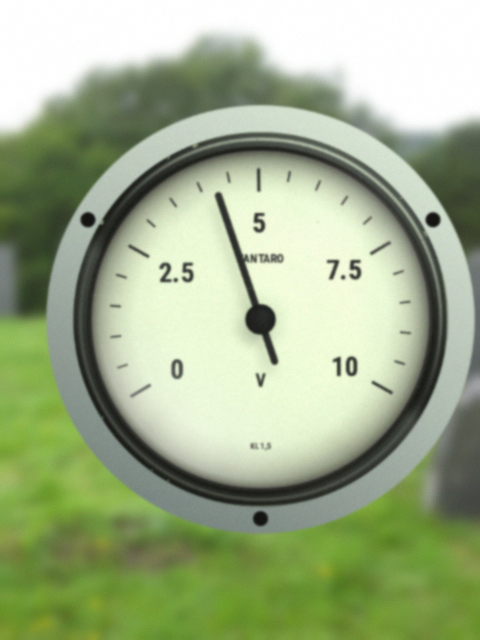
4.25 V
